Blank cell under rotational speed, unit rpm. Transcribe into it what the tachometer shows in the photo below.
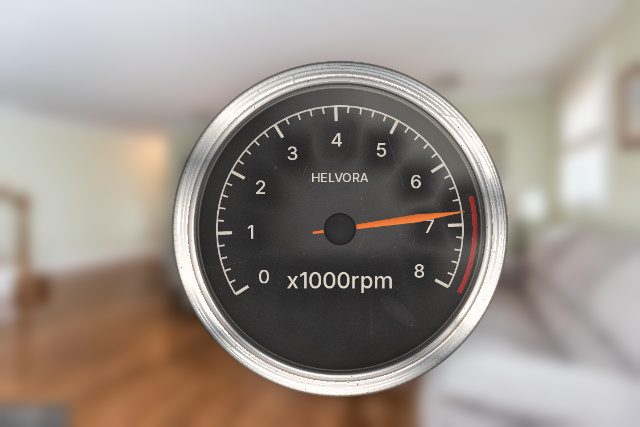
6800 rpm
